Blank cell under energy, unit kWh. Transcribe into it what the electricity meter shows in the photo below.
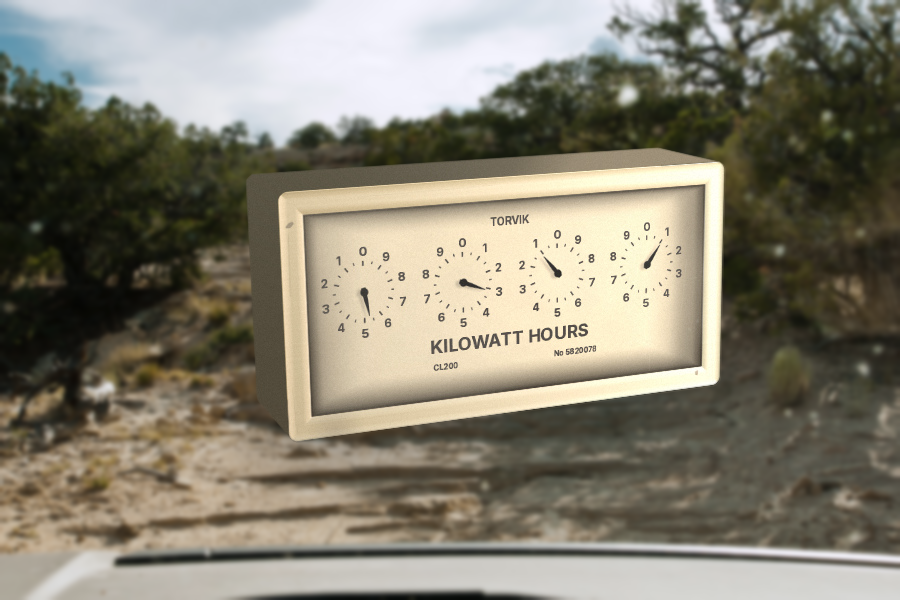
5311 kWh
